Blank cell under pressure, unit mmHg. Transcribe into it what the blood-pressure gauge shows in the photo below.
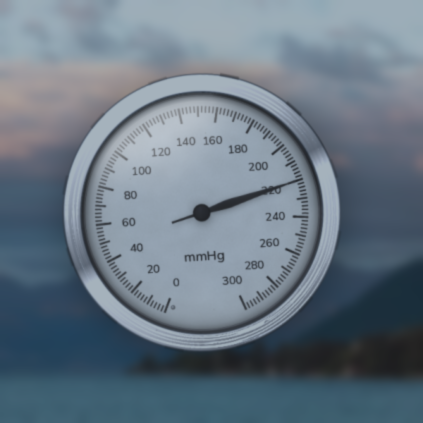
220 mmHg
